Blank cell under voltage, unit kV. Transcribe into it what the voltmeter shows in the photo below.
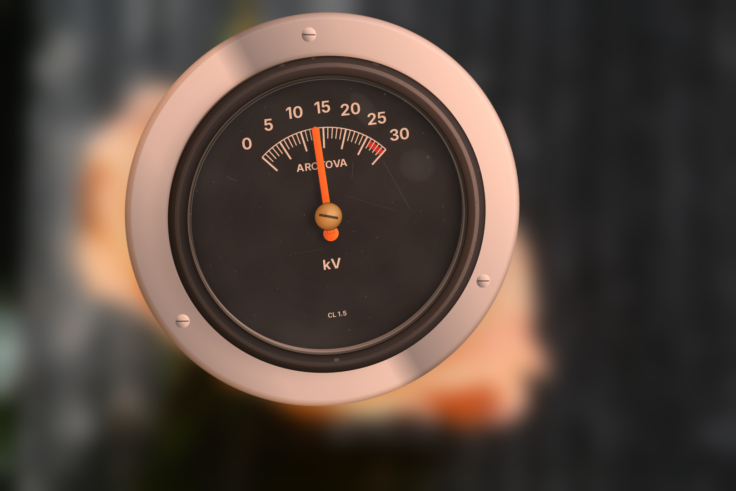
13 kV
